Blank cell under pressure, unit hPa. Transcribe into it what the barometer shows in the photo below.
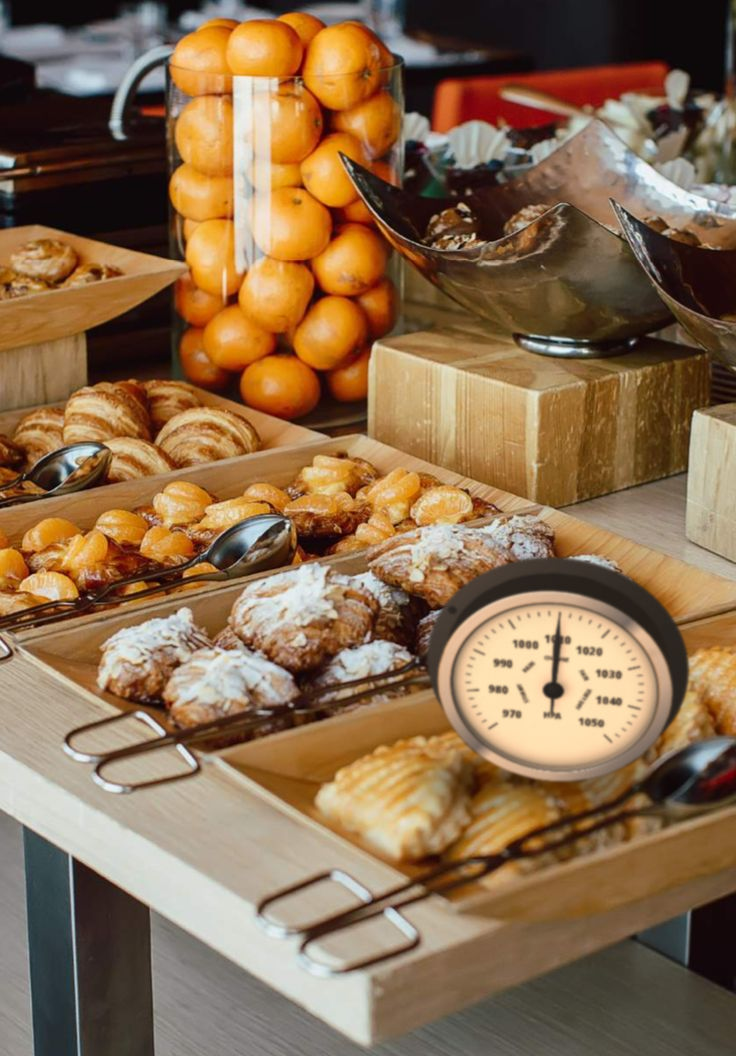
1010 hPa
